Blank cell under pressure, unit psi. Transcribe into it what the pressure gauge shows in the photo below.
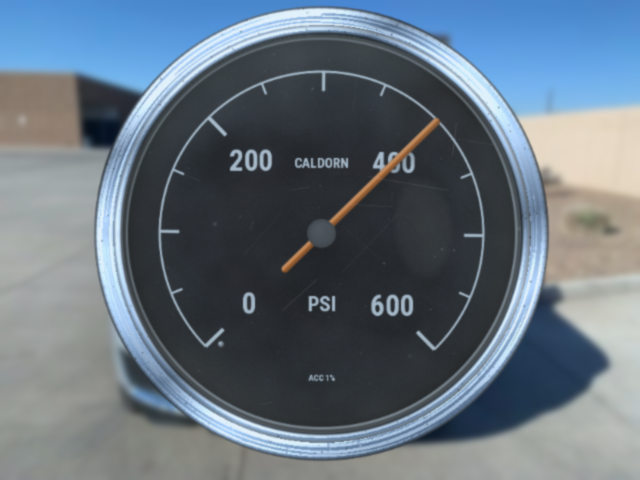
400 psi
